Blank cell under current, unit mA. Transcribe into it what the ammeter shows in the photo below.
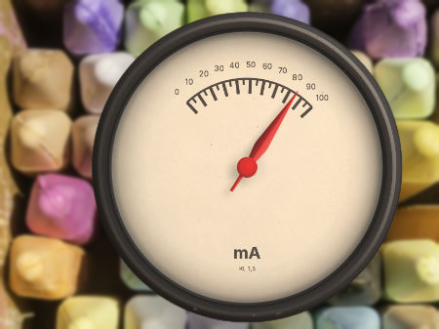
85 mA
